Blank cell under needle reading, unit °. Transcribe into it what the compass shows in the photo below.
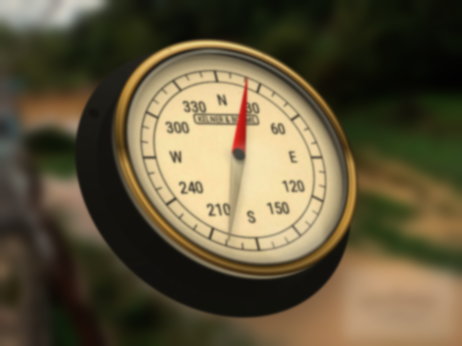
20 °
